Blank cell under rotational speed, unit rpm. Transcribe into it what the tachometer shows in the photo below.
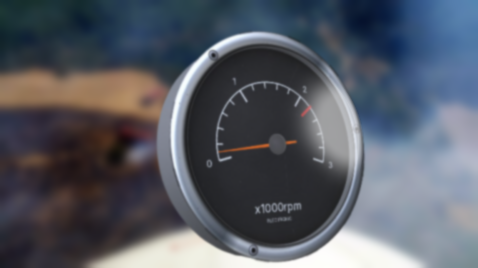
100 rpm
